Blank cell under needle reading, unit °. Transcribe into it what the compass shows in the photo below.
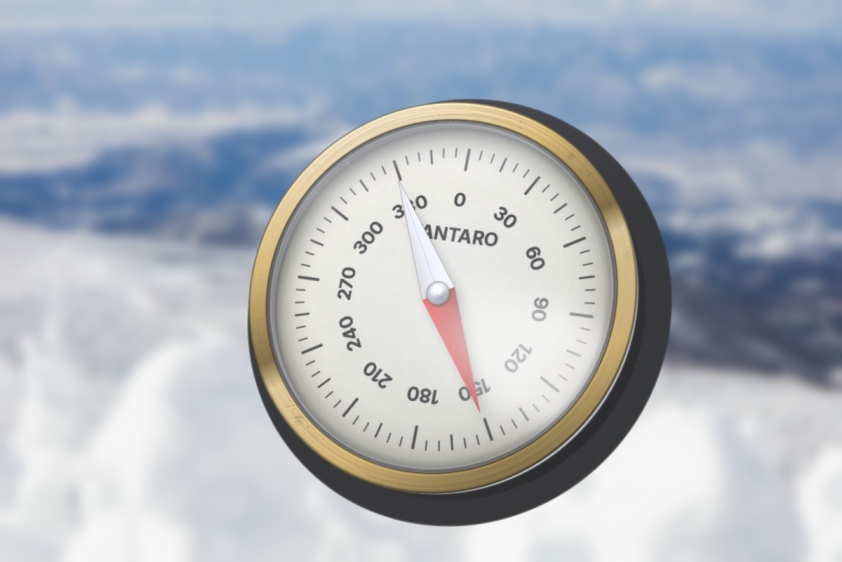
150 °
